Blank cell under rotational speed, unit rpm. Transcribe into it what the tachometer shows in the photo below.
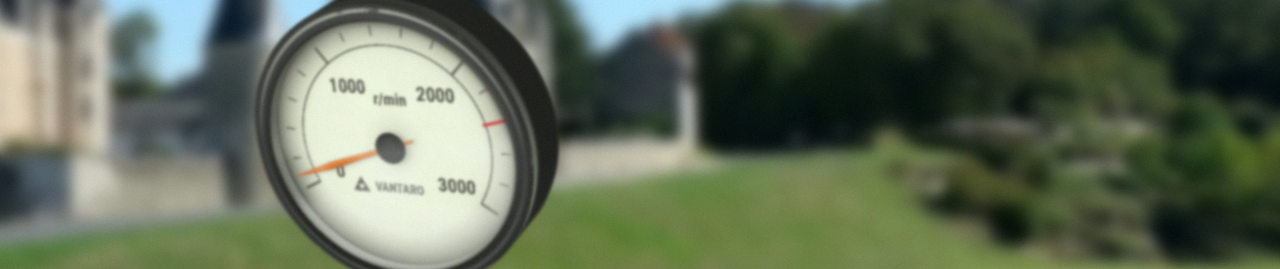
100 rpm
